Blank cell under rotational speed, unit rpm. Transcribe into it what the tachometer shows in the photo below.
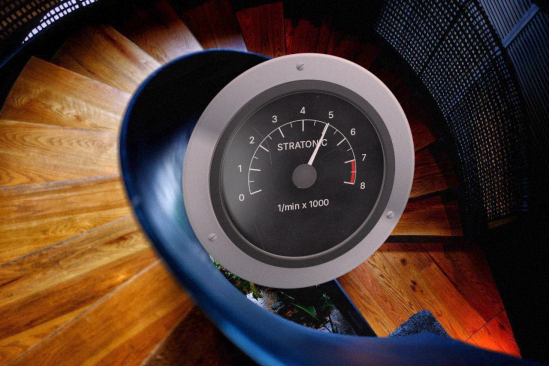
5000 rpm
